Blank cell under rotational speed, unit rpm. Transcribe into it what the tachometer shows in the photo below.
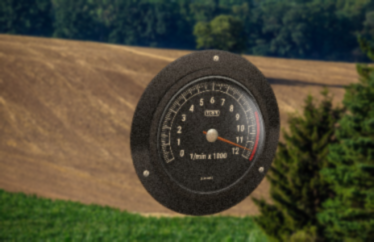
11500 rpm
